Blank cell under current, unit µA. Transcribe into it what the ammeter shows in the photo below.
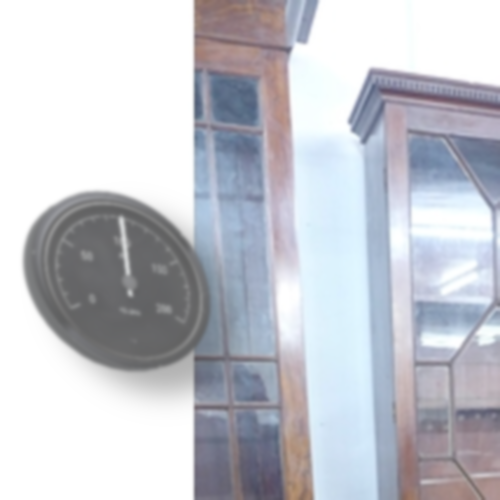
100 µA
